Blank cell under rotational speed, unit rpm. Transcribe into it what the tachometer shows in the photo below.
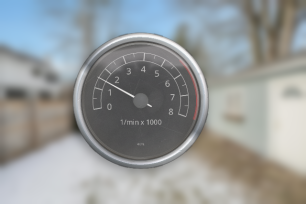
1500 rpm
